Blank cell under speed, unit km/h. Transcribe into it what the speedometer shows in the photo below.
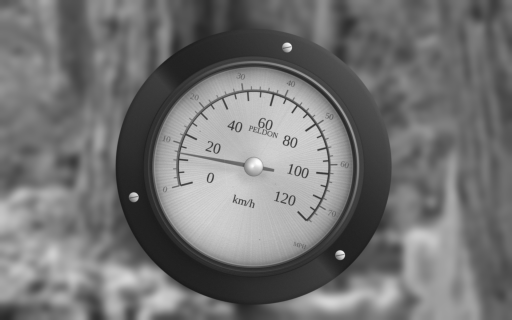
12.5 km/h
